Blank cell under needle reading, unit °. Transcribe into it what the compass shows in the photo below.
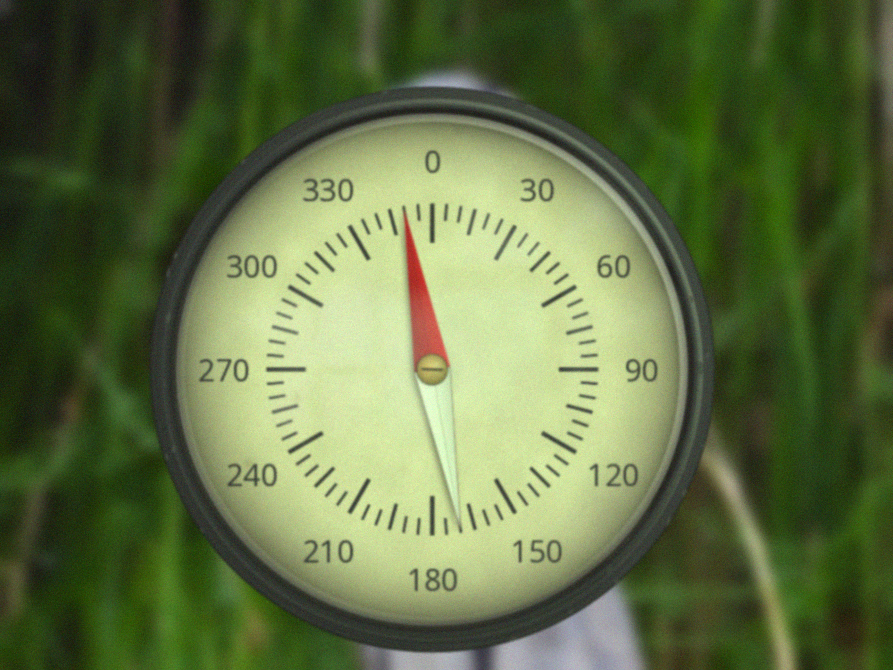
350 °
